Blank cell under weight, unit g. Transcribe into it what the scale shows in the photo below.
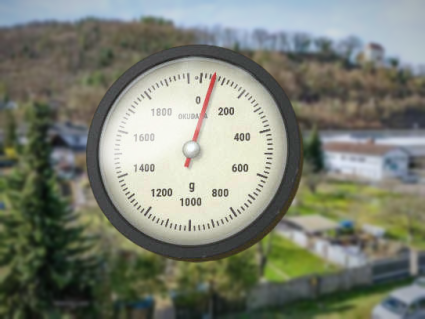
60 g
